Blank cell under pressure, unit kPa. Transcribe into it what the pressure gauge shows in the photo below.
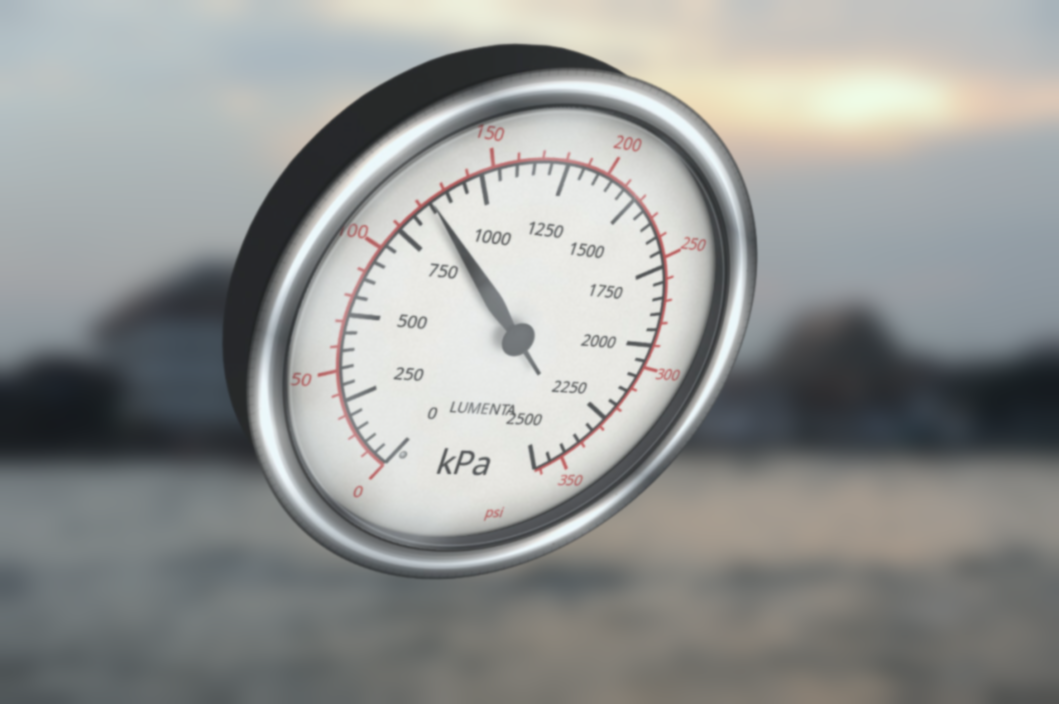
850 kPa
